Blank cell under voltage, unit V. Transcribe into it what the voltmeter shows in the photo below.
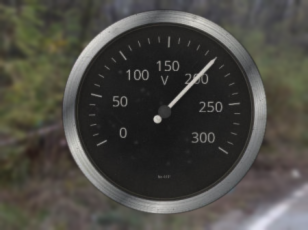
200 V
